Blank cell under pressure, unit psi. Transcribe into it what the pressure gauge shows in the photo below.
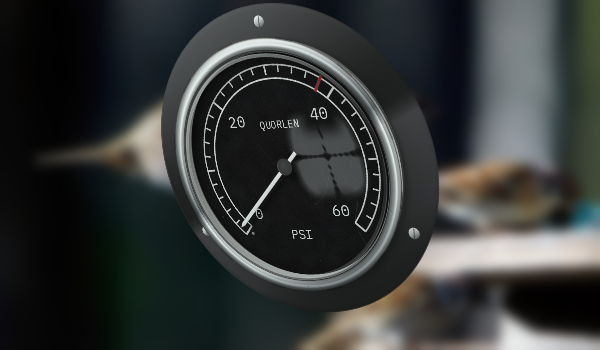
1 psi
